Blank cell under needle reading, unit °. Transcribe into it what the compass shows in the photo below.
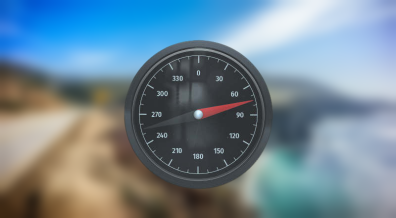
75 °
